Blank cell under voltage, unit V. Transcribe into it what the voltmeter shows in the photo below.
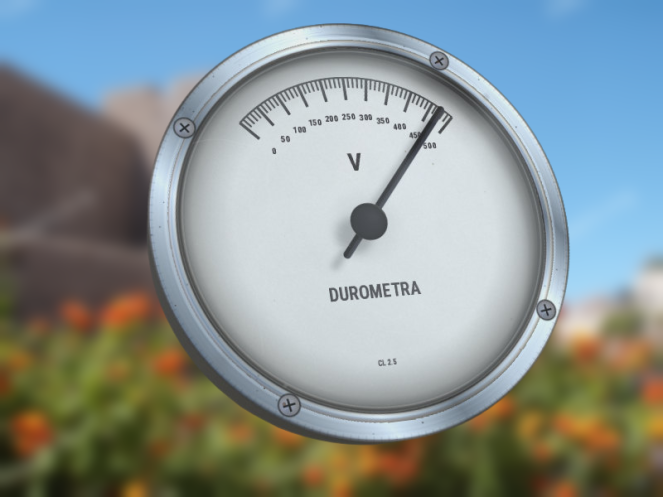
470 V
